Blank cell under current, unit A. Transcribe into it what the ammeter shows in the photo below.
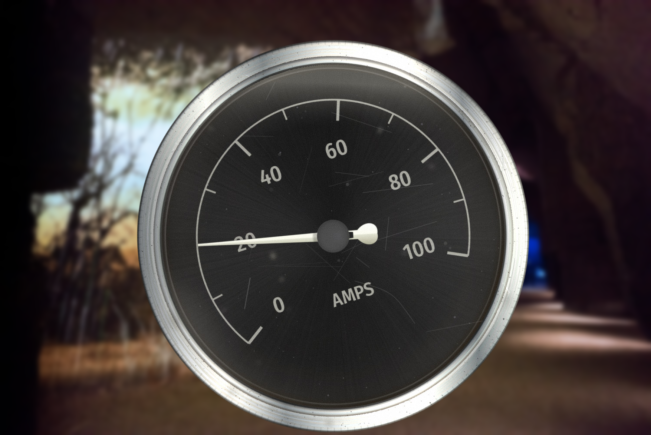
20 A
